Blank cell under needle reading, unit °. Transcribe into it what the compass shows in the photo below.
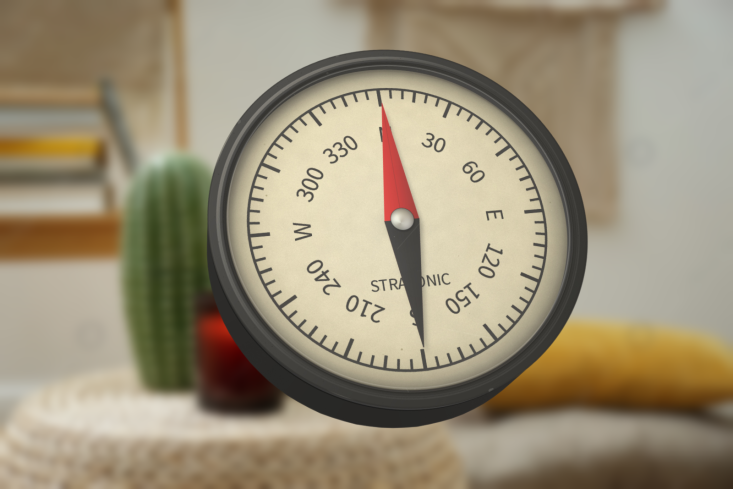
0 °
